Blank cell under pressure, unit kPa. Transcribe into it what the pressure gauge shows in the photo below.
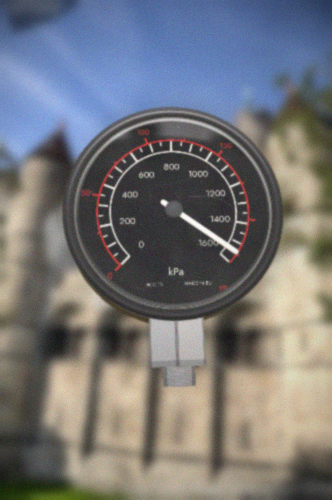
1550 kPa
